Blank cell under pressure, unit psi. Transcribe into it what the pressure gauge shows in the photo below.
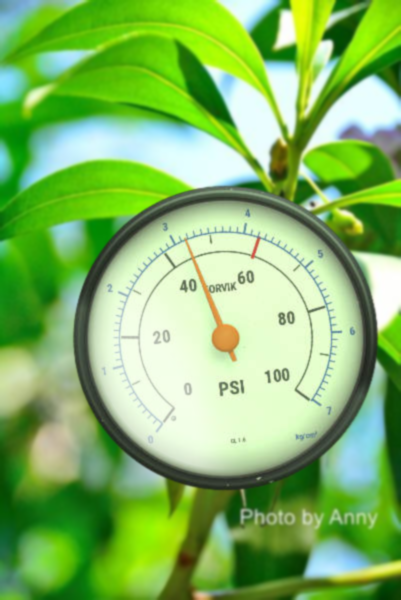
45 psi
